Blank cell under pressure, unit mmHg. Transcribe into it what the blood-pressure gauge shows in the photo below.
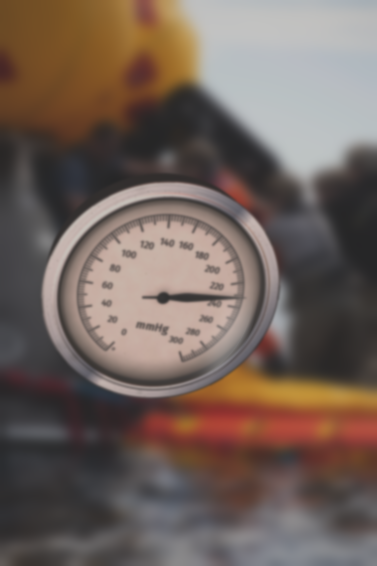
230 mmHg
